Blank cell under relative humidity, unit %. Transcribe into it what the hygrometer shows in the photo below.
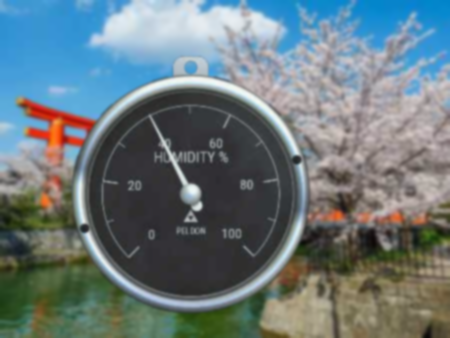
40 %
